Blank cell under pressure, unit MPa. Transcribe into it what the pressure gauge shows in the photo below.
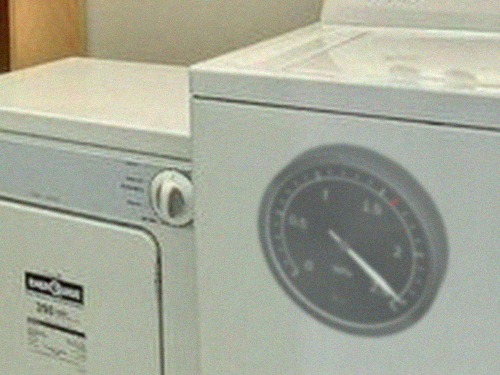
2.4 MPa
